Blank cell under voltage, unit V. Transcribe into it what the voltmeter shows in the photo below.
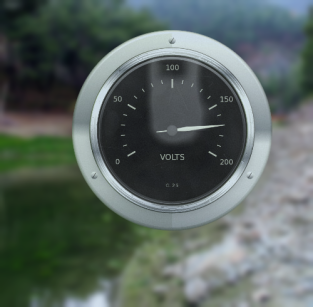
170 V
